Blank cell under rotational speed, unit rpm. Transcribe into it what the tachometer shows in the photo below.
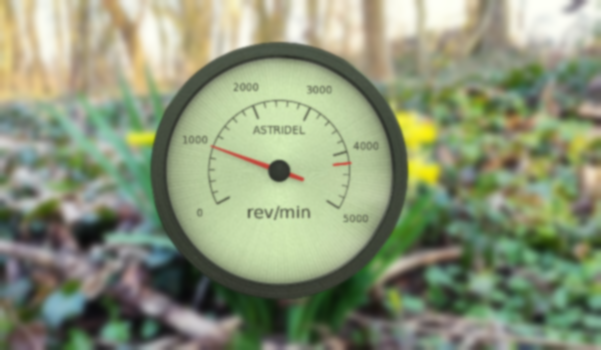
1000 rpm
